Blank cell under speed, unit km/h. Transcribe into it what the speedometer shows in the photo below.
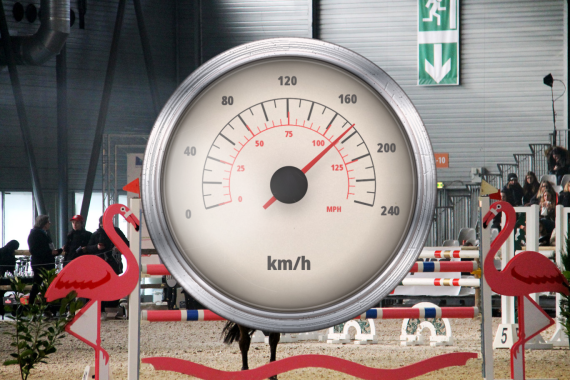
175 km/h
